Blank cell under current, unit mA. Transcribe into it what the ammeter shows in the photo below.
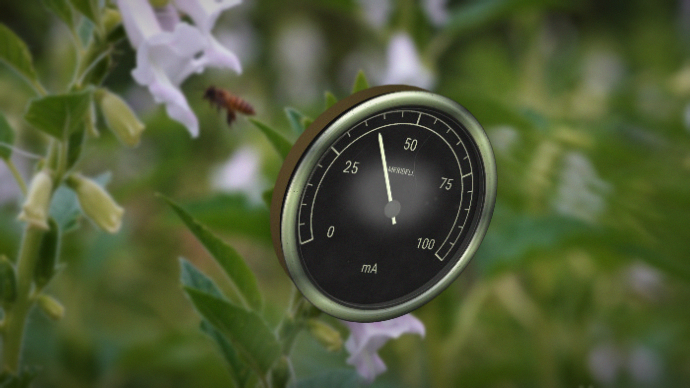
37.5 mA
